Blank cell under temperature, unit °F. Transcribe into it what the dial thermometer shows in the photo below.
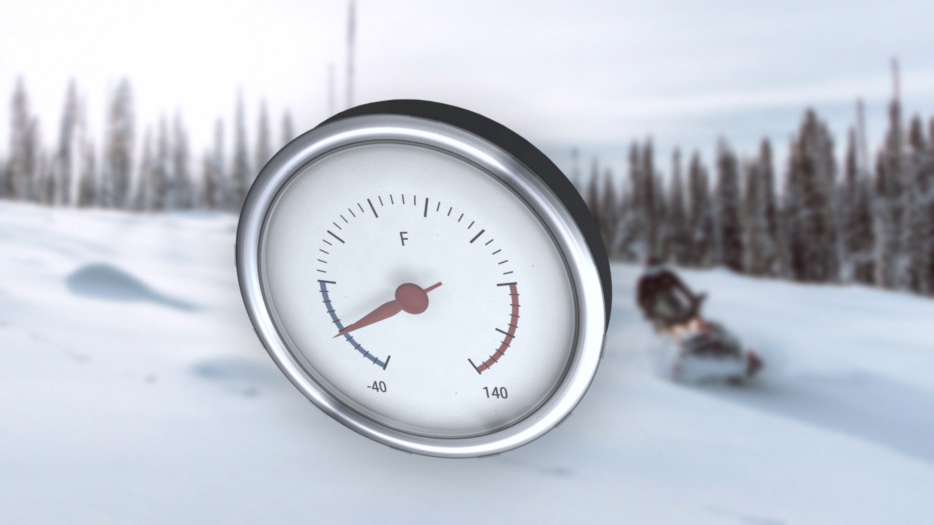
-20 °F
